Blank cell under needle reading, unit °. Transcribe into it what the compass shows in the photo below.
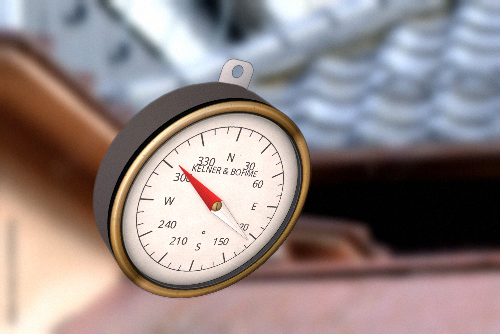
305 °
